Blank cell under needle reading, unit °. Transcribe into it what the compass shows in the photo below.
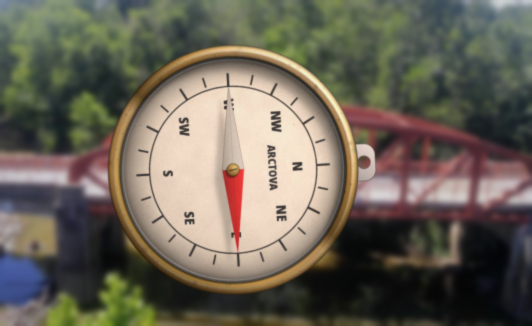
90 °
